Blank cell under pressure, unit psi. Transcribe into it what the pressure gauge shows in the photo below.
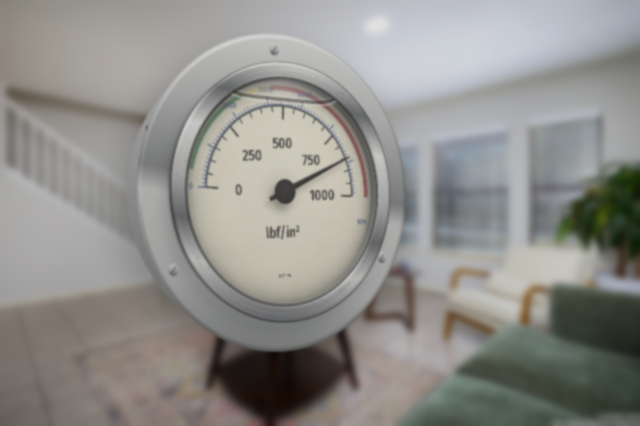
850 psi
